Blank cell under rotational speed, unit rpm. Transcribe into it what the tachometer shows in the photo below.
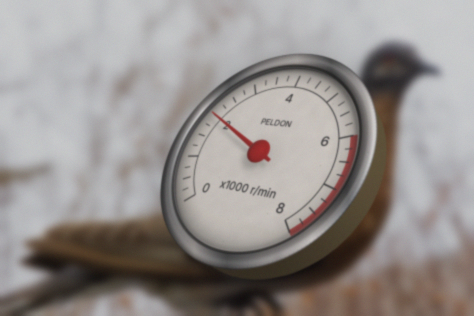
2000 rpm
